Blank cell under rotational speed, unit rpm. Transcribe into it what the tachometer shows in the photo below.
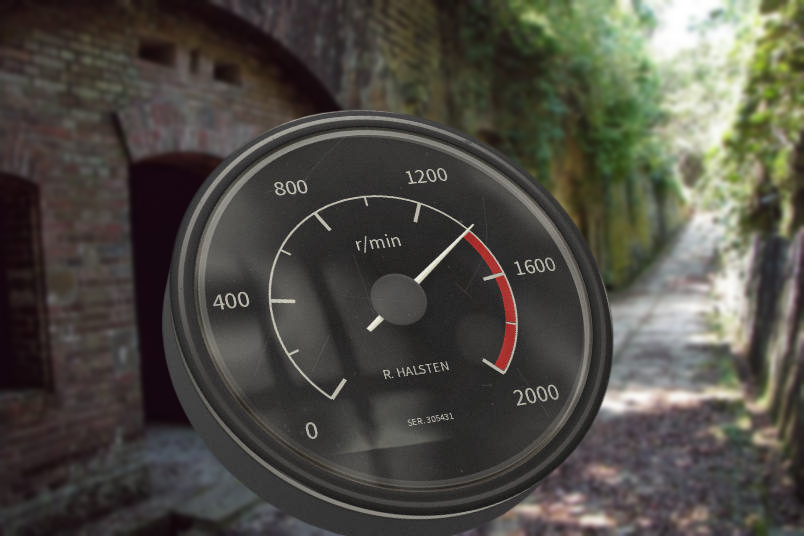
1400 rpm
